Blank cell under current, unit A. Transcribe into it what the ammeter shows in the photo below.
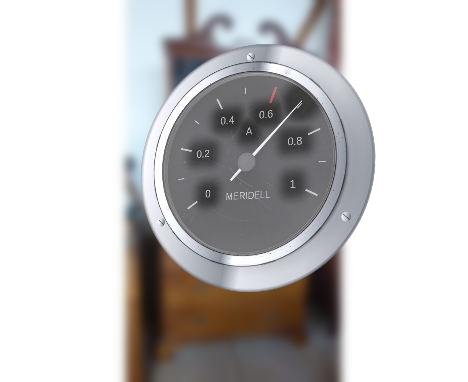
0.7 A
